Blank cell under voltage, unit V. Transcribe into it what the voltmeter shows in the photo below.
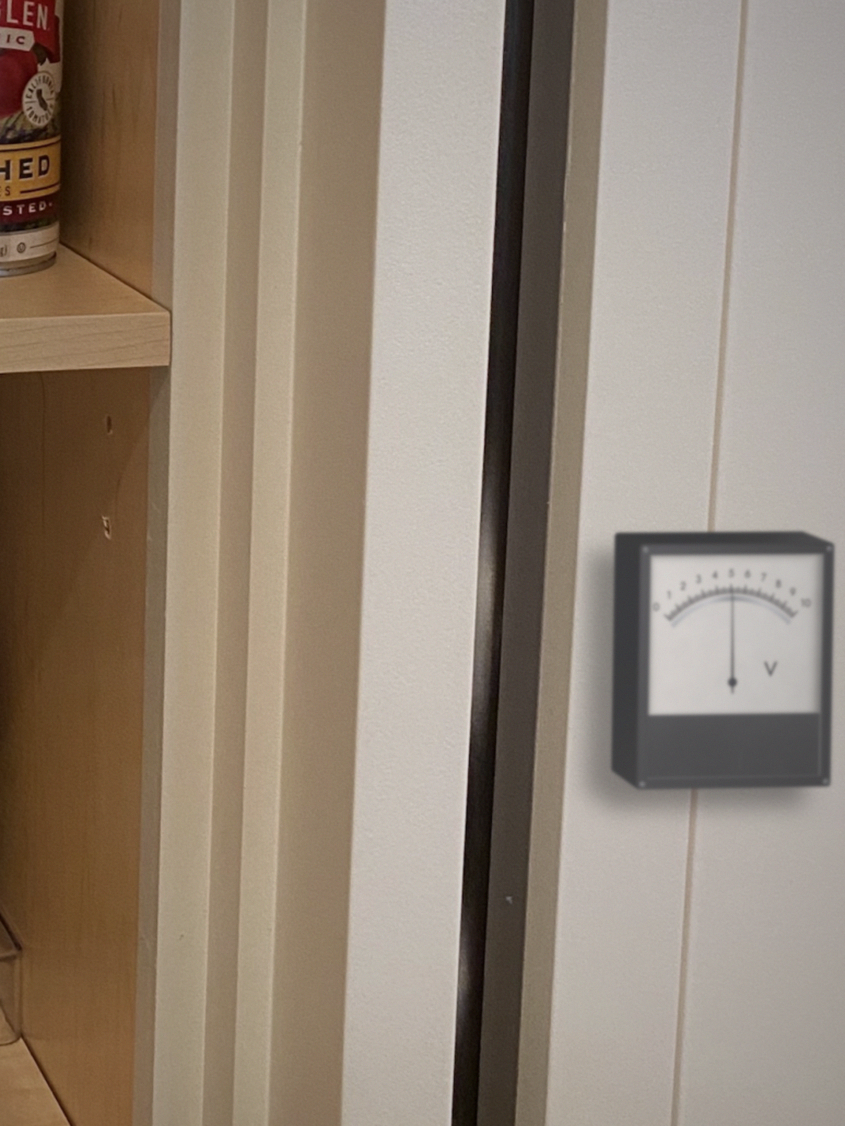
5 V
